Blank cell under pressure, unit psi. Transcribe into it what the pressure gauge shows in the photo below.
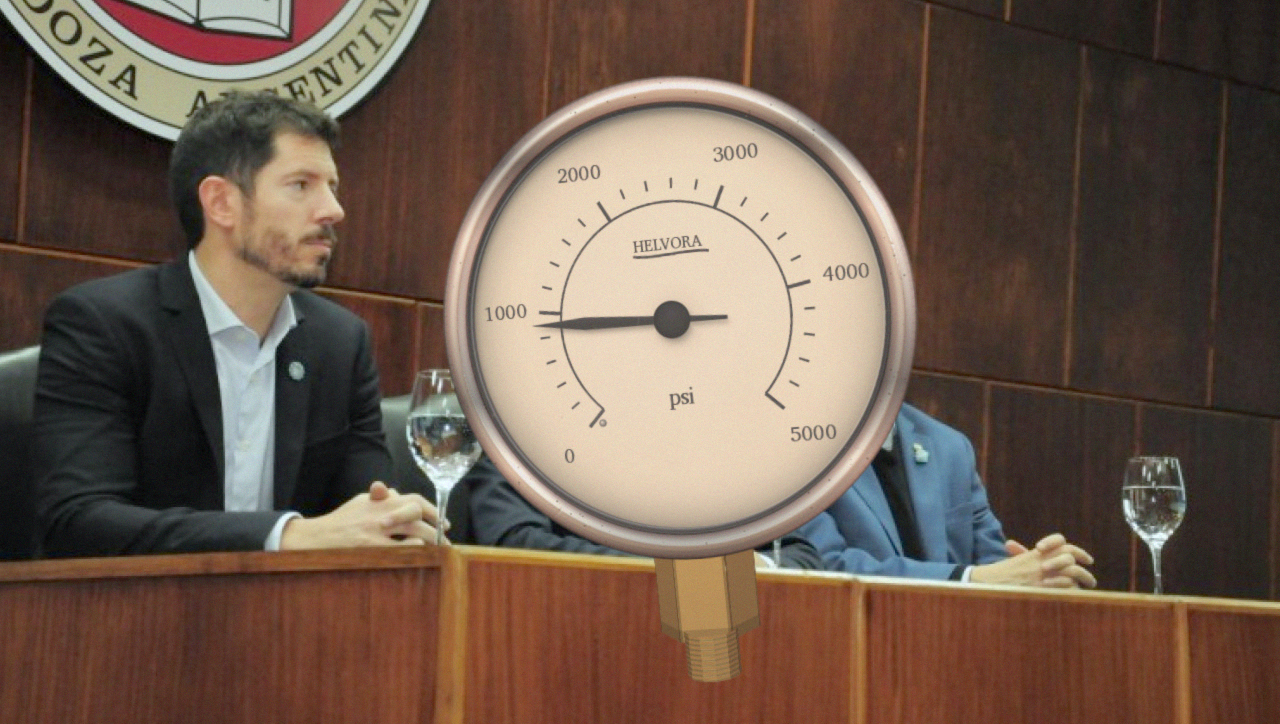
900 psi
